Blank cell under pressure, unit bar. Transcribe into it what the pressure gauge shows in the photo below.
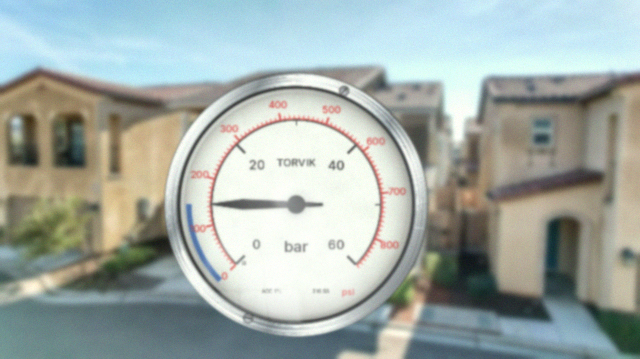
10 bar
